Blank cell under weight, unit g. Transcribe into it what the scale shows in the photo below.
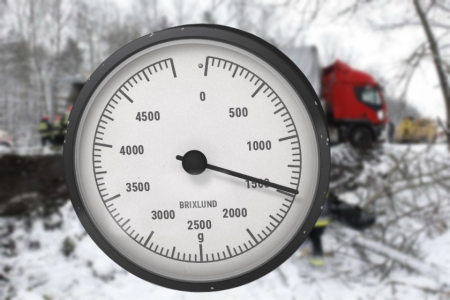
1450 g
